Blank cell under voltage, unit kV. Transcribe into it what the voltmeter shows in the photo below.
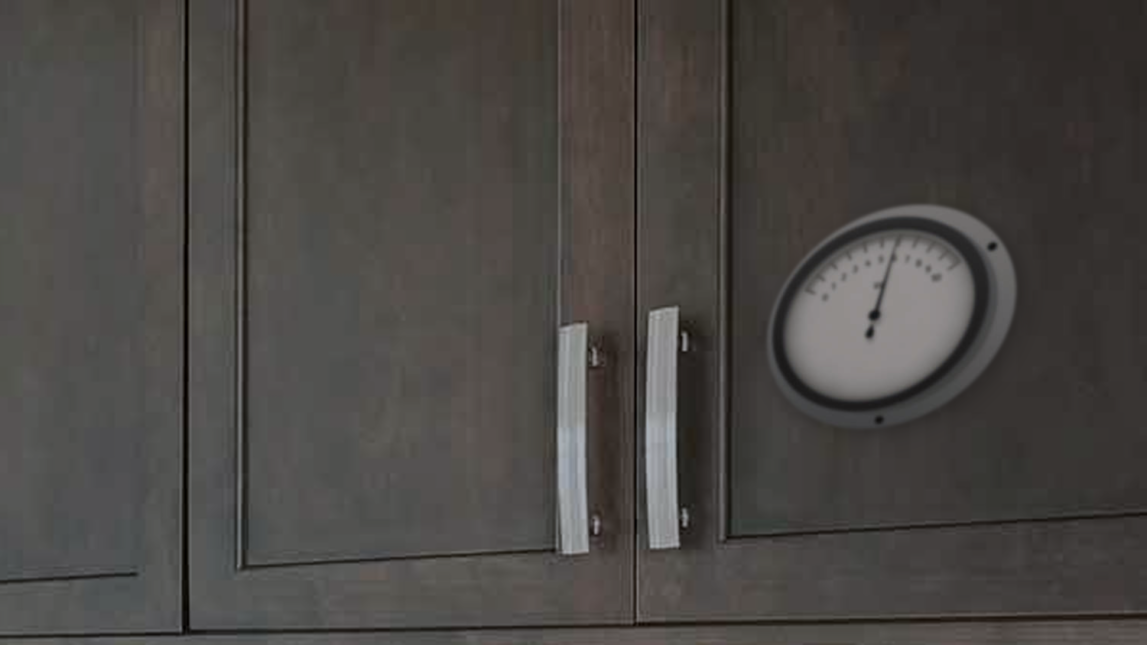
6 kV
